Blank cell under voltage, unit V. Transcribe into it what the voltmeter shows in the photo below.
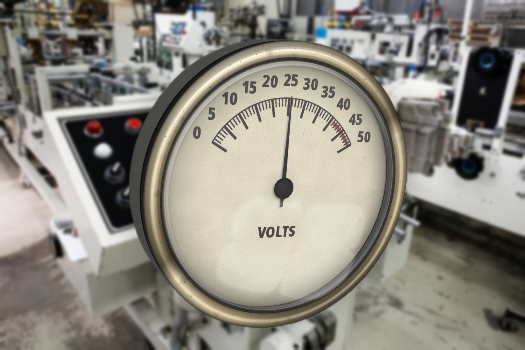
25 V
